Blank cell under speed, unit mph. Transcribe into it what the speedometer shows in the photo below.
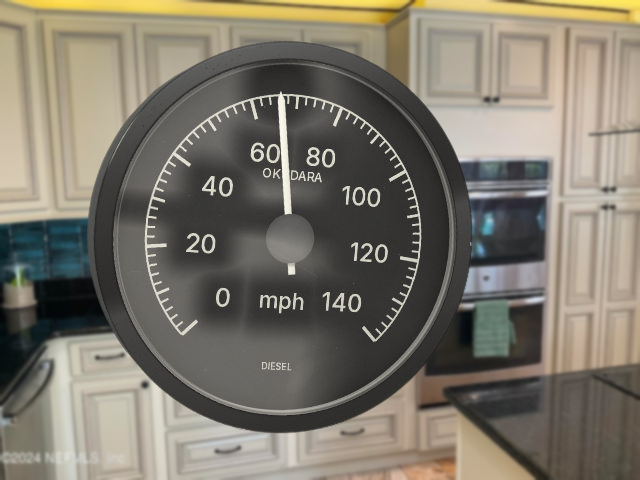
66 mph
